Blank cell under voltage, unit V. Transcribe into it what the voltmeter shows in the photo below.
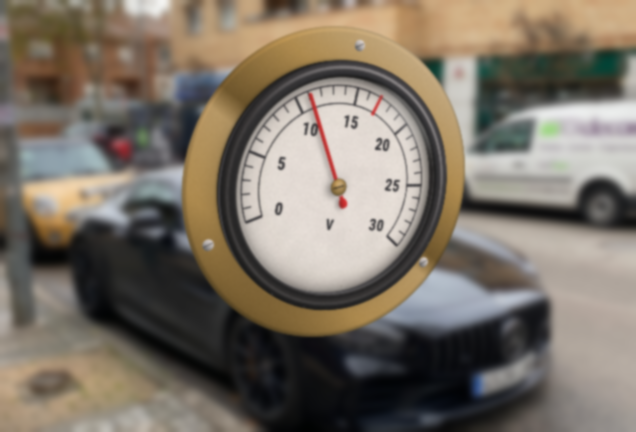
11 V
